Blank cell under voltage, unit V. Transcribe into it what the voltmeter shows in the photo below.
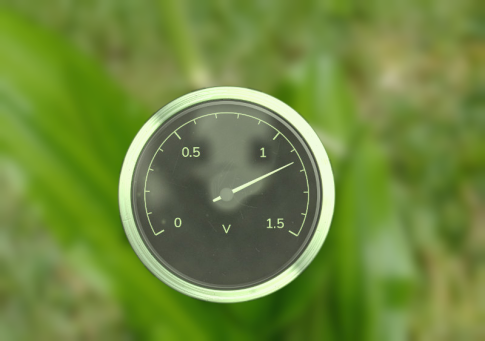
1.15 V
